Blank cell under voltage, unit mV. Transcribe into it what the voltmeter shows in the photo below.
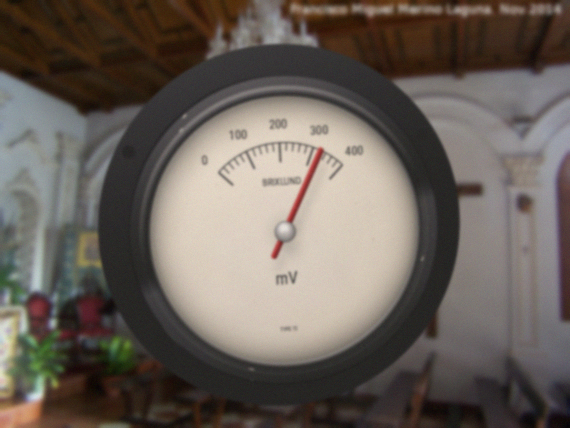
320 mV
